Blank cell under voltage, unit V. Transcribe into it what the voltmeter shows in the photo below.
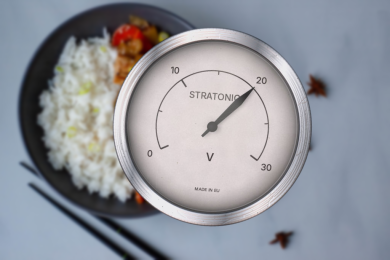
20 V
